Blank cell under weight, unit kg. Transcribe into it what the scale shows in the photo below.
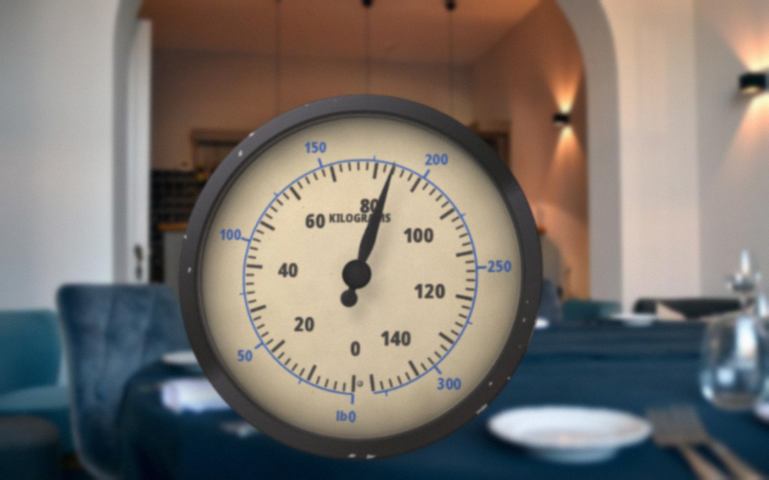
84 kg
